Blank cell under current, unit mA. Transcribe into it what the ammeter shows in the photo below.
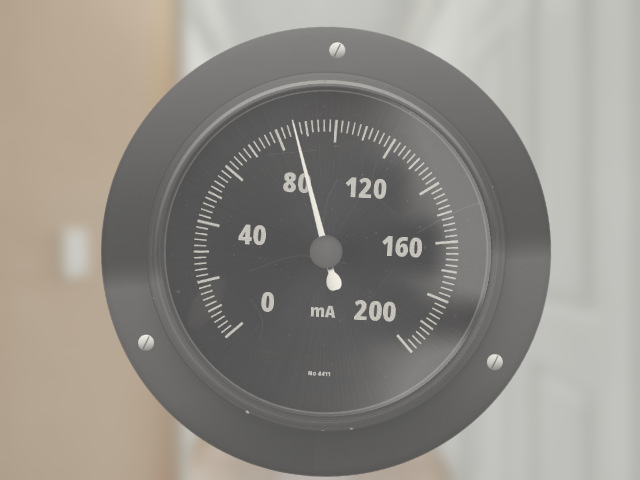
86 mA
